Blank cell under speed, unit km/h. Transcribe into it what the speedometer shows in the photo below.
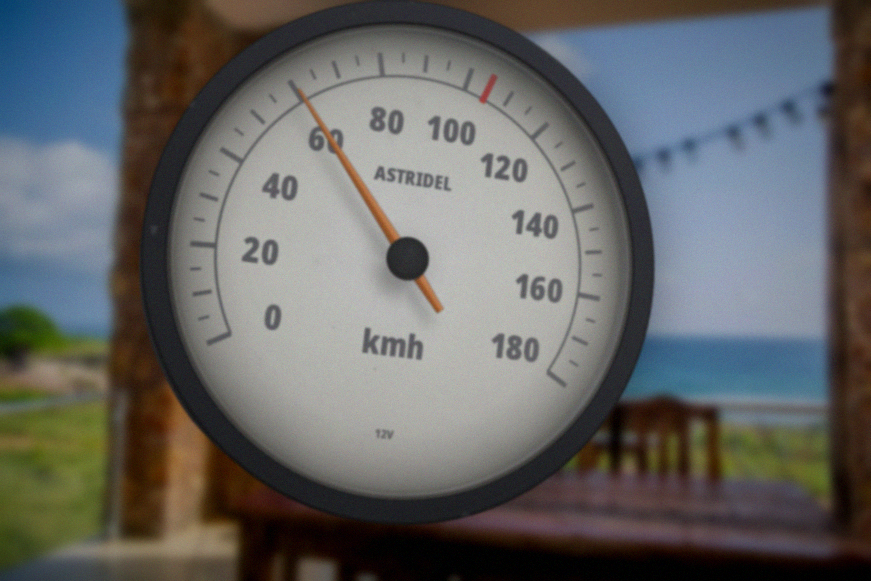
60 km/h
